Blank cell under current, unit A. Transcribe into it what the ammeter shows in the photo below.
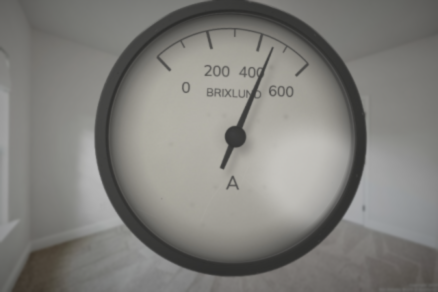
450 A
